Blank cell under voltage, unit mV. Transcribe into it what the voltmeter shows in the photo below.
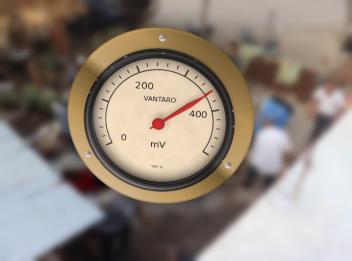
360 mV
